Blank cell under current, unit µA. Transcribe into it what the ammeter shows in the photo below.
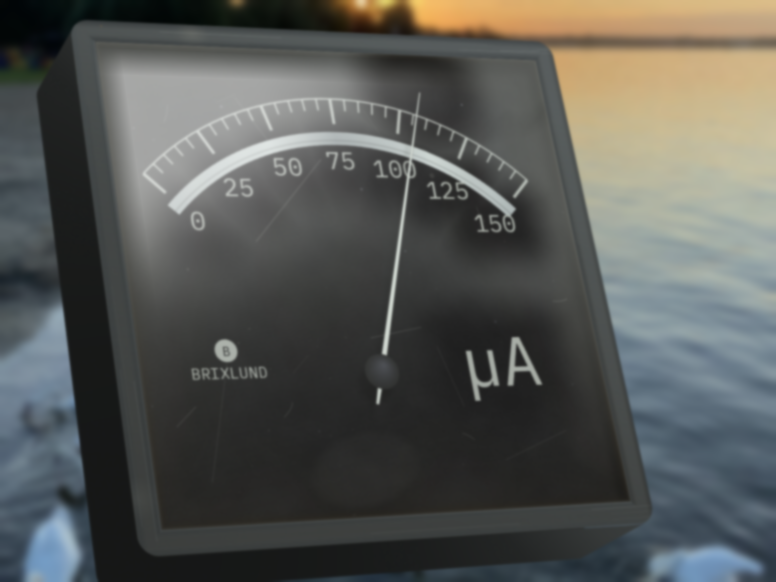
105 µA
